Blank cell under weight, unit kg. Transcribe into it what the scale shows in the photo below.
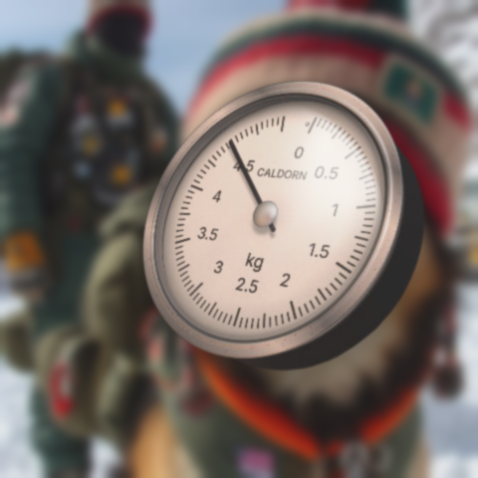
4.5 kg
